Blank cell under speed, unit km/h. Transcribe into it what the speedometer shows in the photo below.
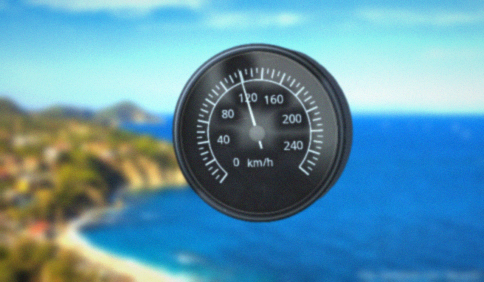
120 km/h
